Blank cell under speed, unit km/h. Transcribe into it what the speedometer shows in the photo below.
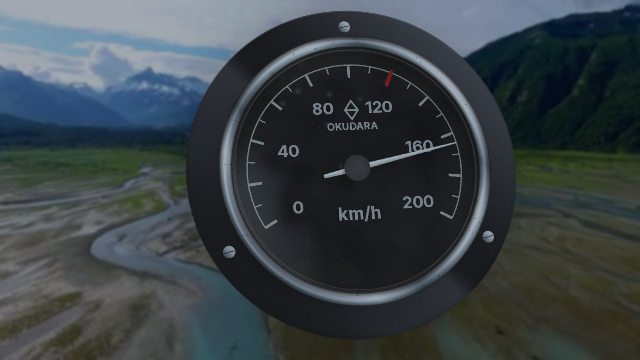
165 km/h
